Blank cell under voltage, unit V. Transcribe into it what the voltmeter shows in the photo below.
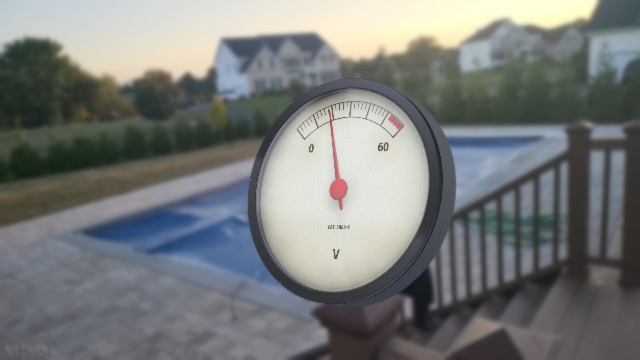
20 V
